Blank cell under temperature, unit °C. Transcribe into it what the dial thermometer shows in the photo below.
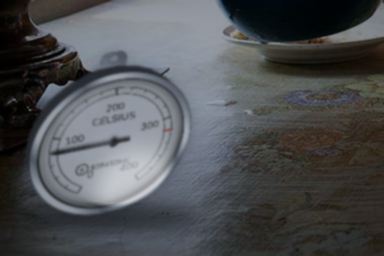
80 °C
